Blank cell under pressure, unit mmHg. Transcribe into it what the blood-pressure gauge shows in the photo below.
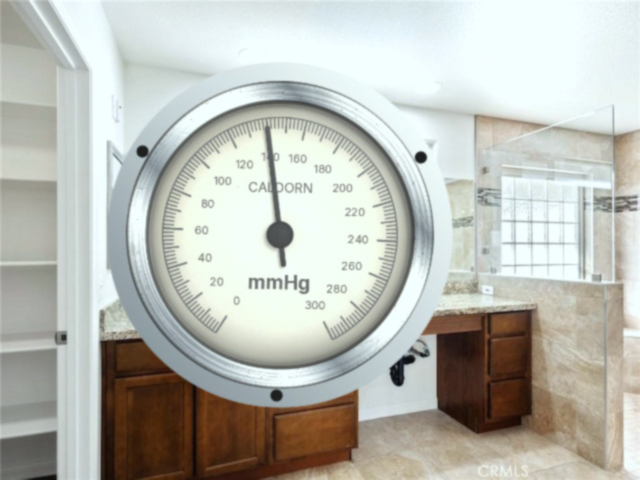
140 mmHg
